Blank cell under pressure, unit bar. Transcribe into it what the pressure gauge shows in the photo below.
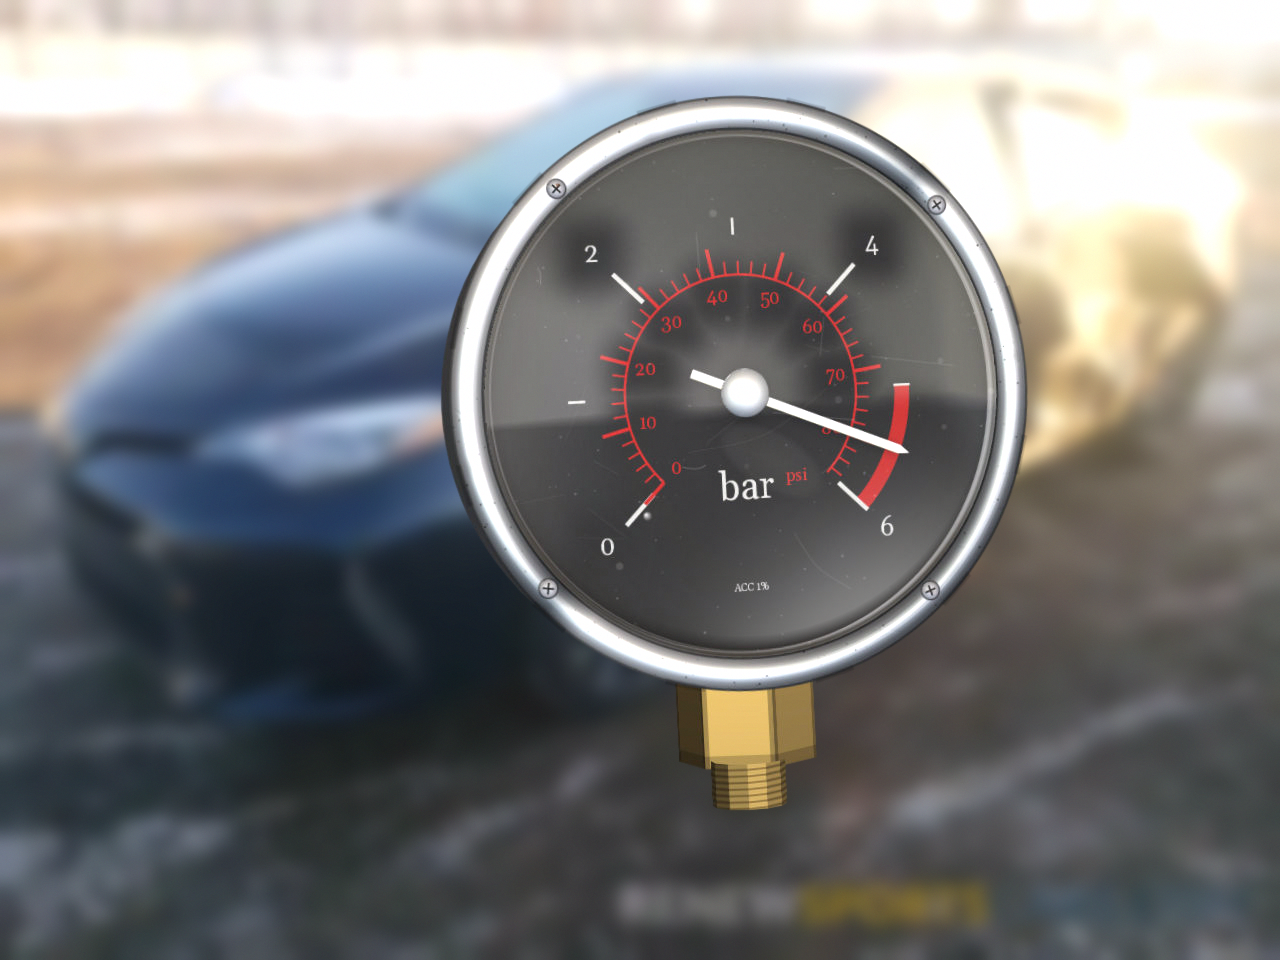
5.5 bar
